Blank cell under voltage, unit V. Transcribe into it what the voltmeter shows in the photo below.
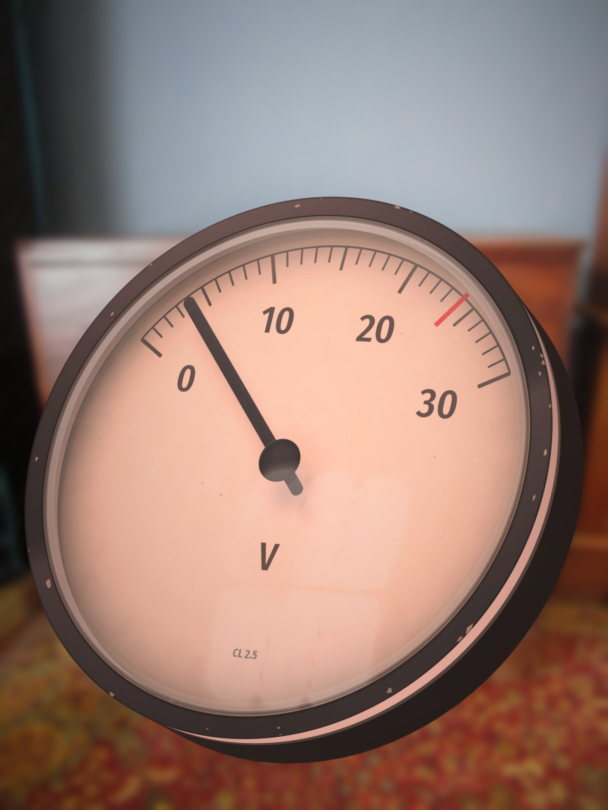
4 V
